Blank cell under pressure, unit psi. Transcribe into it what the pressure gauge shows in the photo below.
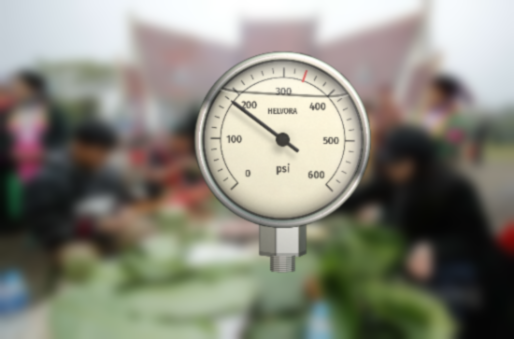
180 psi
